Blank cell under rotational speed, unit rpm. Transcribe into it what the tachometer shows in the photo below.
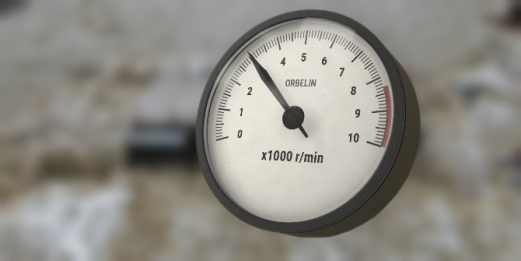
3000 rpm
